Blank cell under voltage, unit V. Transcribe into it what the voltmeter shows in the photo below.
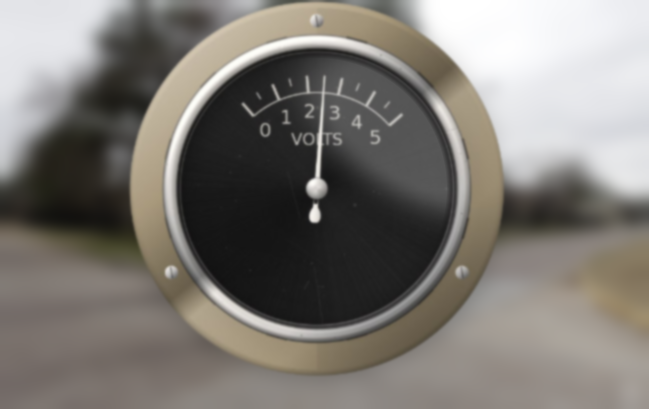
2.5 V
